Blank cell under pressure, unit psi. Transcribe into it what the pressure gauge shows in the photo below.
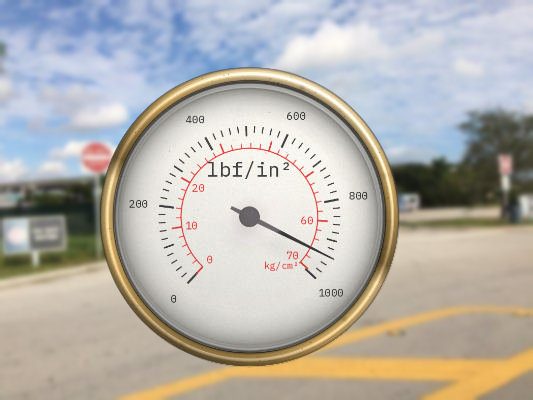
940 psi
